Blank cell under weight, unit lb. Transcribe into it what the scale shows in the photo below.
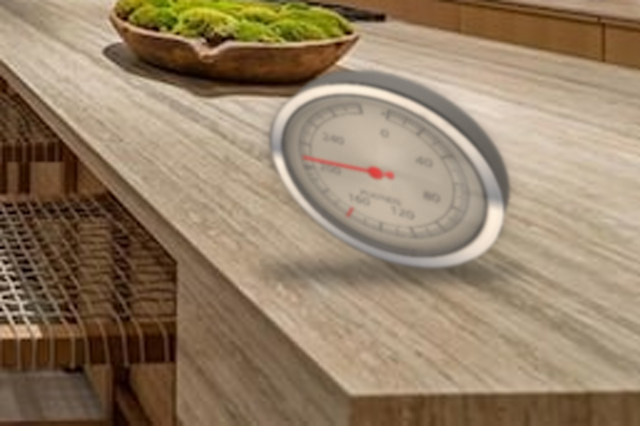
210 lb
